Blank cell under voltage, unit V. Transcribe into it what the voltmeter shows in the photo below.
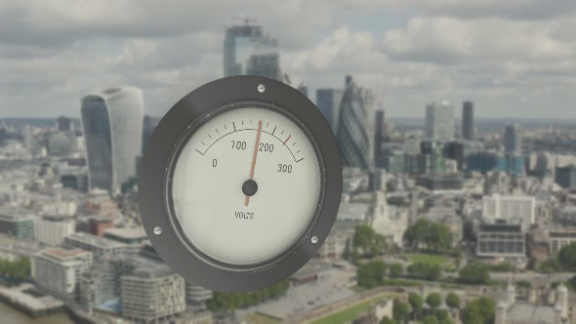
160 V
